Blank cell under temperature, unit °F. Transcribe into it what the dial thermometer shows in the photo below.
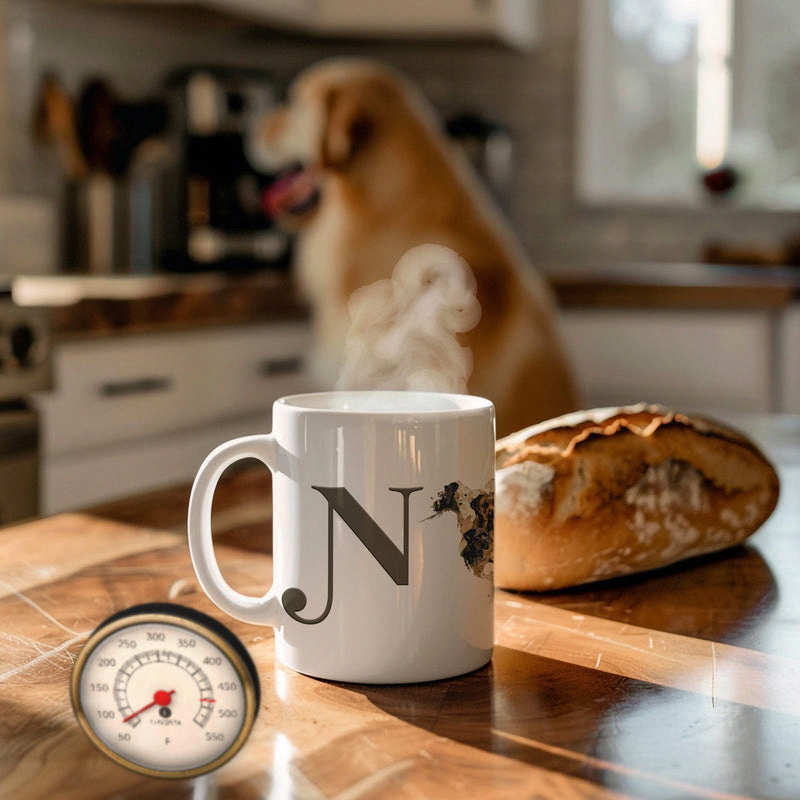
75 °F
